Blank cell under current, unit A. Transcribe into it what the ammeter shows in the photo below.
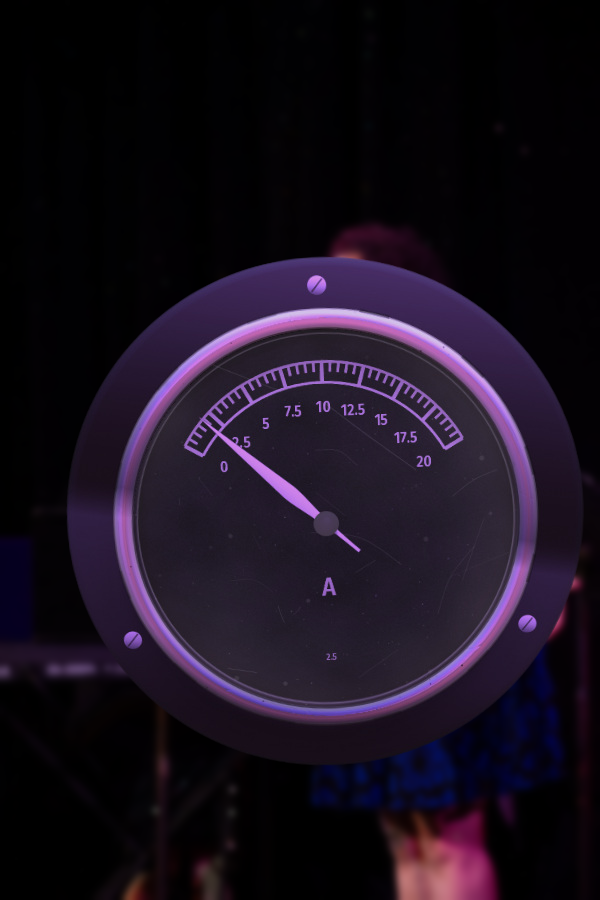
2 A
